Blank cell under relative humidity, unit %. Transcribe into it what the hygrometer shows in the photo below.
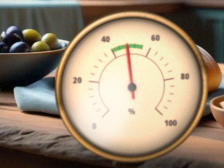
48 %
